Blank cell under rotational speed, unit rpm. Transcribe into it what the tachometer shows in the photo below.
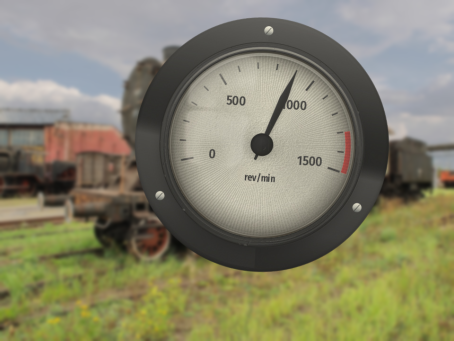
900 rpm
